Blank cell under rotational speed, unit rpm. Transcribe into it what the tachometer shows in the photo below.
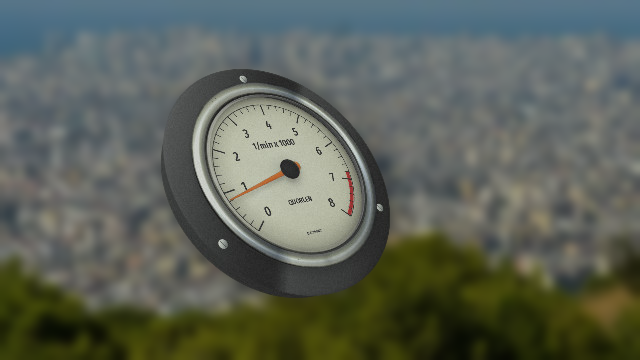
800 rpm
